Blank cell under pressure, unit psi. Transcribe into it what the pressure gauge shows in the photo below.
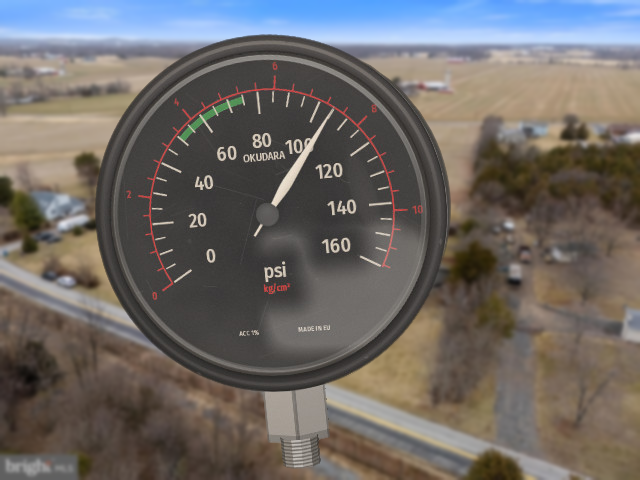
105 psi
